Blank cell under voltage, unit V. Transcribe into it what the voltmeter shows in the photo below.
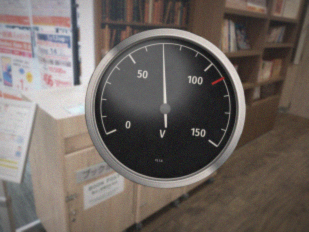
70 V
